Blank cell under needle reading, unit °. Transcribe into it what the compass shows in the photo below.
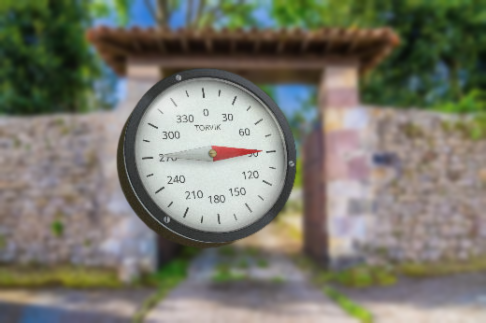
90 °
